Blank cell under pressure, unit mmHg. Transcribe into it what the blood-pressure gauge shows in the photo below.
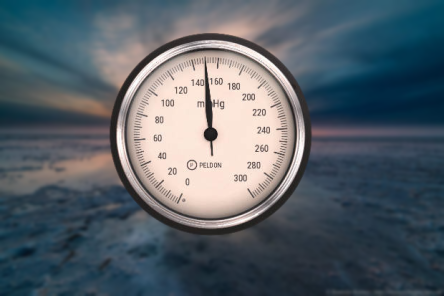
150 mmHg
